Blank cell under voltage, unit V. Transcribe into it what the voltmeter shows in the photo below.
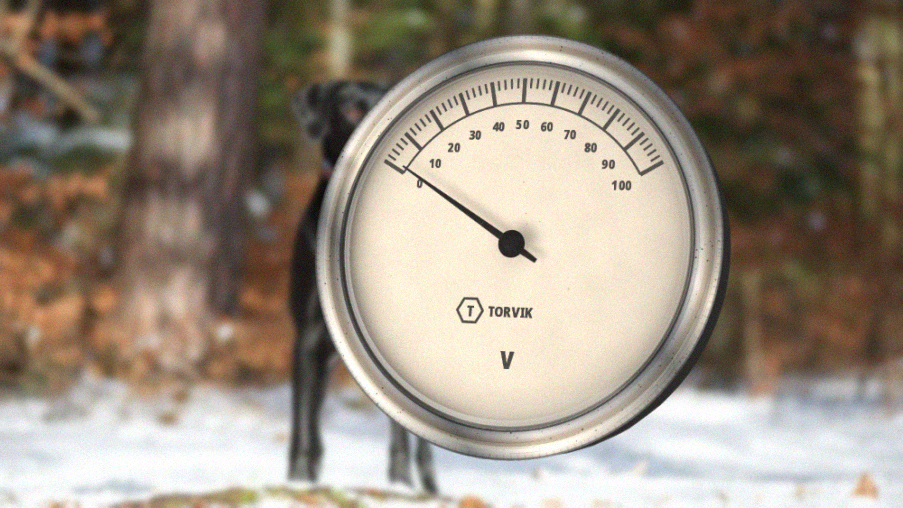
2 V
